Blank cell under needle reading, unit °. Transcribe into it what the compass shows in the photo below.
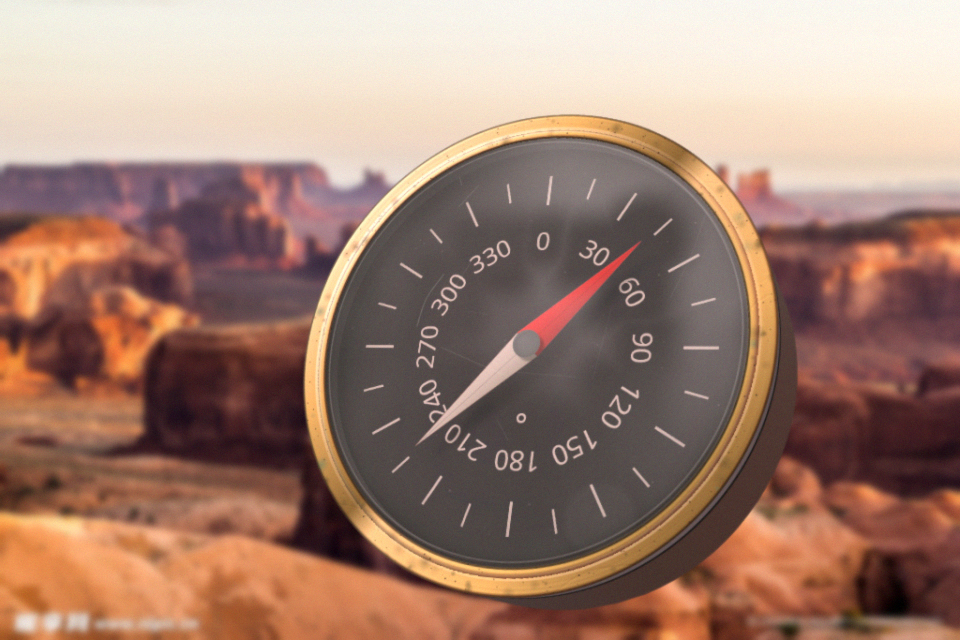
45 °
